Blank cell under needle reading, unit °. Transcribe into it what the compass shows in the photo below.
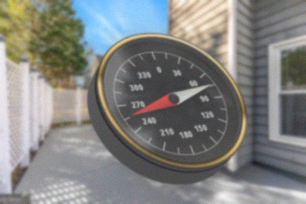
255 °
